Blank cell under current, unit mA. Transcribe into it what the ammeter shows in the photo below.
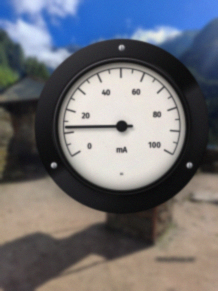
12.5 mA
